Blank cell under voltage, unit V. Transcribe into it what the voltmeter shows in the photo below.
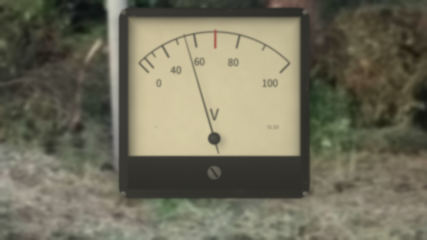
55 V
